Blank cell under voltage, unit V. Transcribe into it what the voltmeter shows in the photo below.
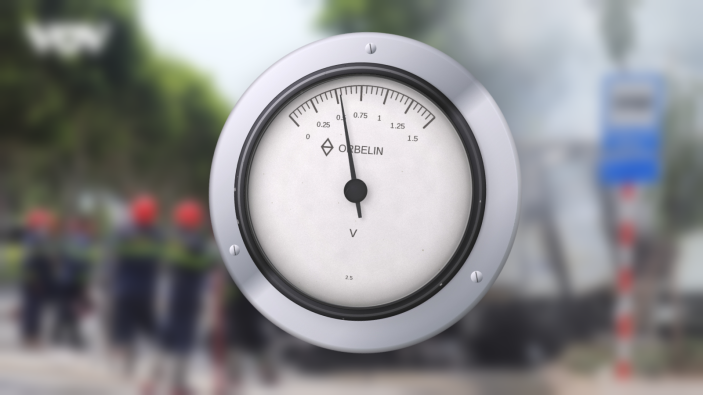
0.55 V
